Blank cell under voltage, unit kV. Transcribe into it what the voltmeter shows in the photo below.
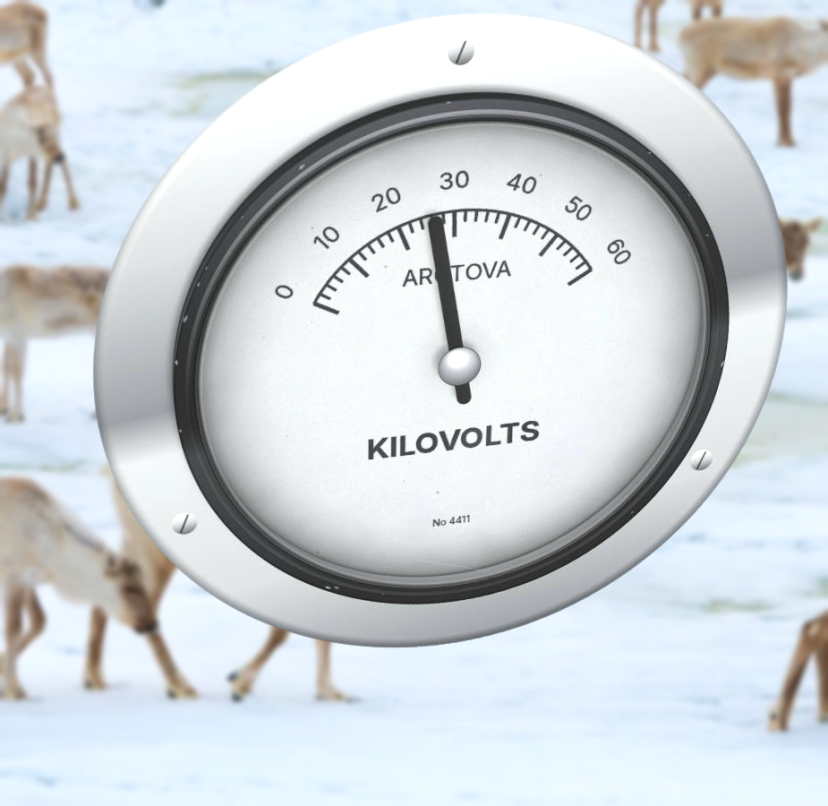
26 kV
